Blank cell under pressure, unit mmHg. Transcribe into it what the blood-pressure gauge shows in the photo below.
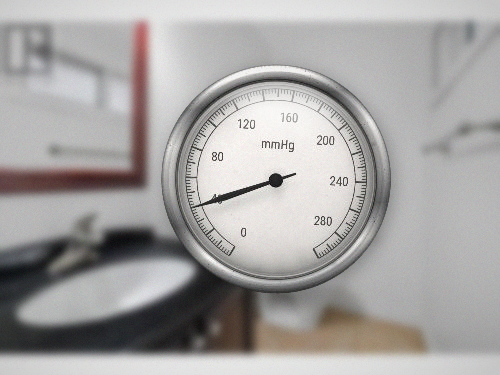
40 mmHg
